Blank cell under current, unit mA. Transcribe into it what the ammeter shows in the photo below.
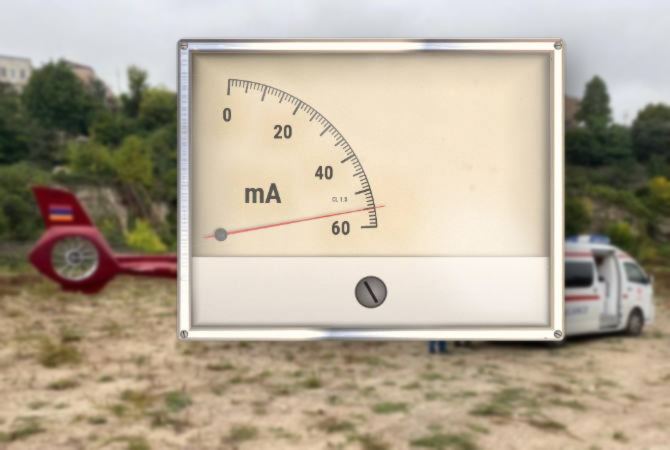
55 mA
